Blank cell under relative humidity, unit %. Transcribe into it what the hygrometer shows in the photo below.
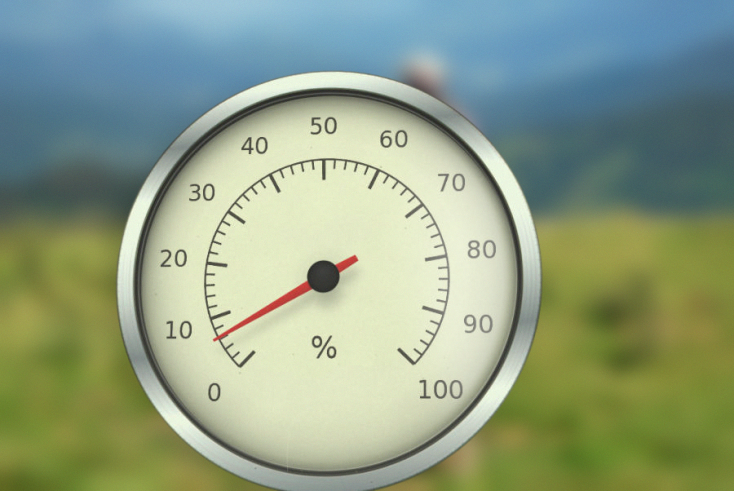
6 %
